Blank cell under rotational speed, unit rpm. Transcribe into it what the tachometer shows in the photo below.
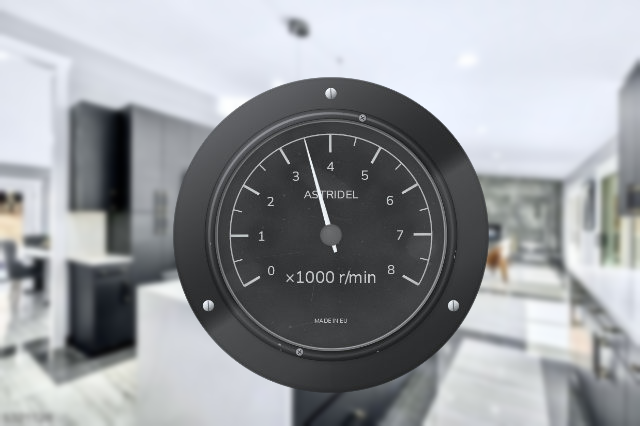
3500 rpm
